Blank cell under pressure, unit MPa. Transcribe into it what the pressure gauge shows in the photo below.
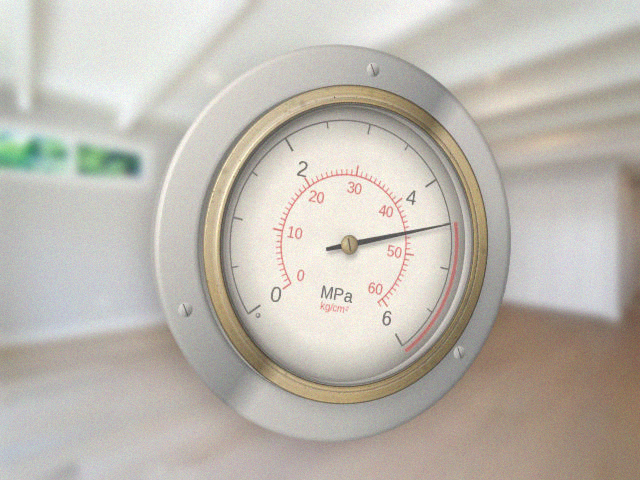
4.5 MPa
